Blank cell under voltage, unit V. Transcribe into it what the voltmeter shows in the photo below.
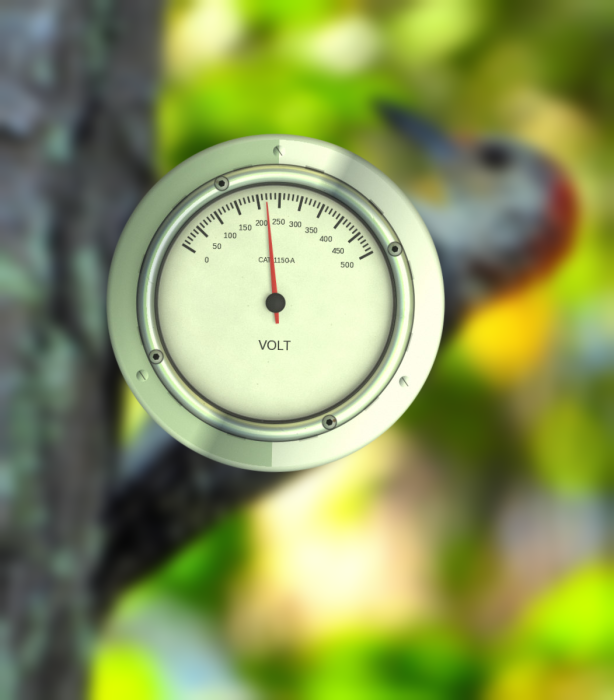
220 V
